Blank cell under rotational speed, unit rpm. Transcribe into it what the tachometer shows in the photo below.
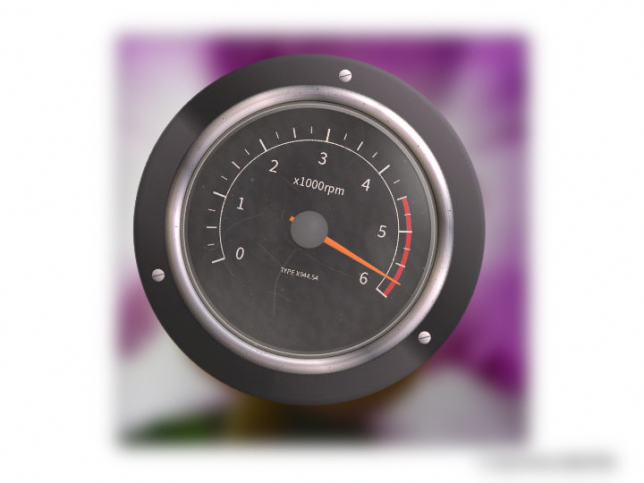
5750 rpm
